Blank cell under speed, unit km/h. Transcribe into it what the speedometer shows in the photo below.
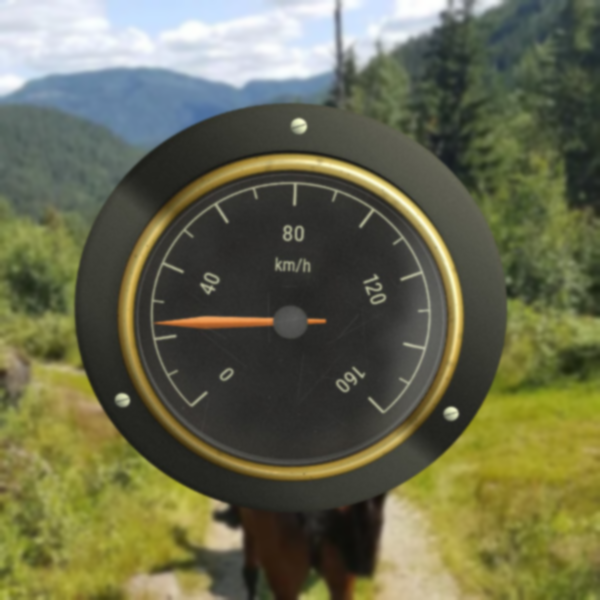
25 km/h
